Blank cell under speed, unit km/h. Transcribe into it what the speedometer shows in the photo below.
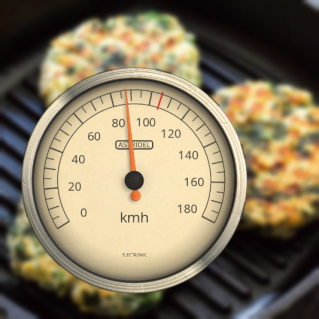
87.5 km/h
